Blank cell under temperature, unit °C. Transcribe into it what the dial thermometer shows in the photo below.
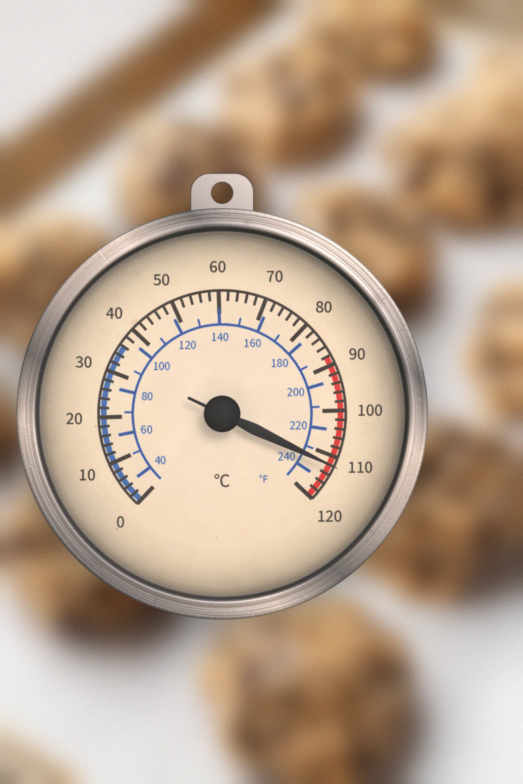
112 °C
